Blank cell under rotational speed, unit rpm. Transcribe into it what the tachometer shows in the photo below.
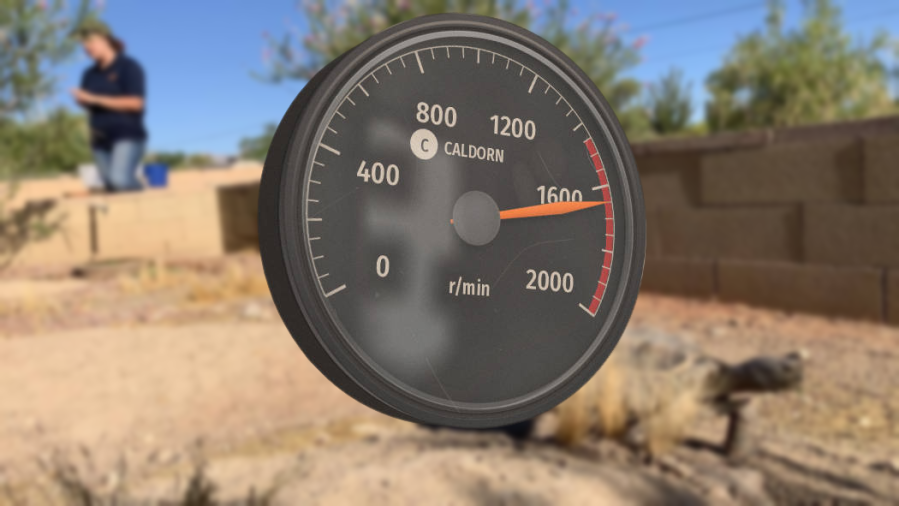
1650 rpm
